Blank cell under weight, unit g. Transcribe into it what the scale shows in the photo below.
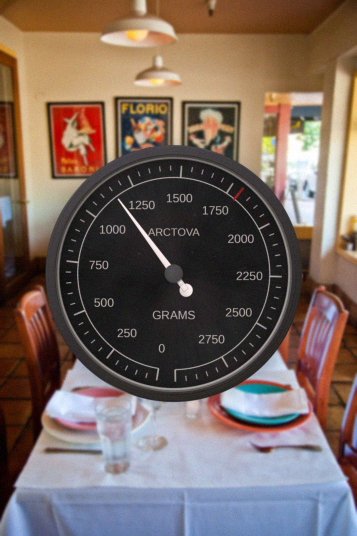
1150 g
